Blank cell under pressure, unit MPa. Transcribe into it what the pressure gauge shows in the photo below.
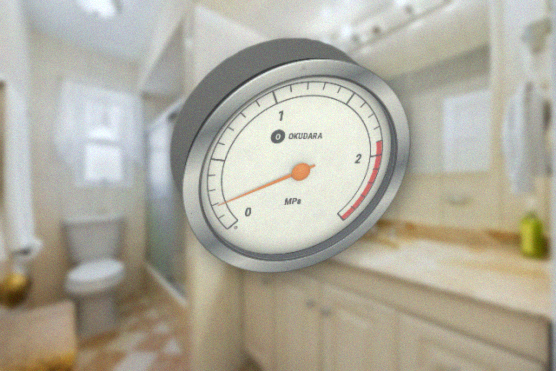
0.2 MPa
